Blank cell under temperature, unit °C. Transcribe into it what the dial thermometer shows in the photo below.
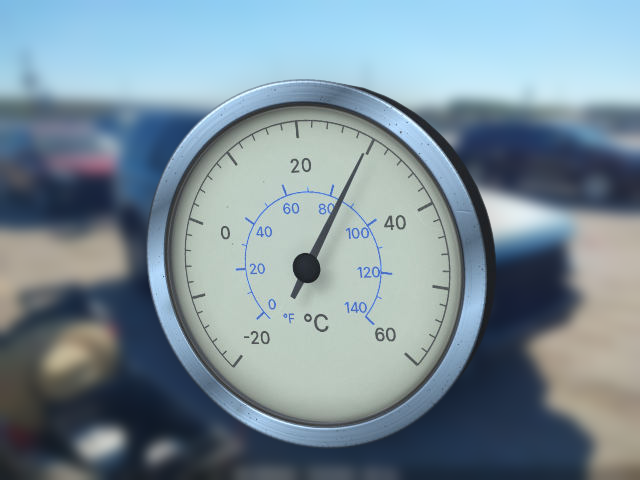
30 °C
